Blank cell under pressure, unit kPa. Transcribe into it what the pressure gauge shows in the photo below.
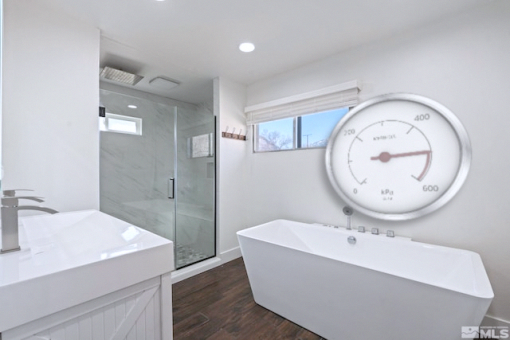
500 kPa
